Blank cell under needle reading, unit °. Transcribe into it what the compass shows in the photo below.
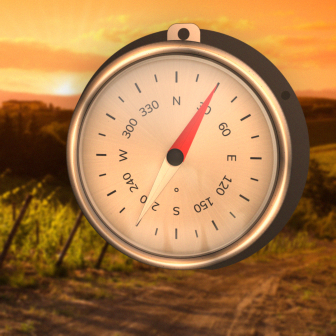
30 °
